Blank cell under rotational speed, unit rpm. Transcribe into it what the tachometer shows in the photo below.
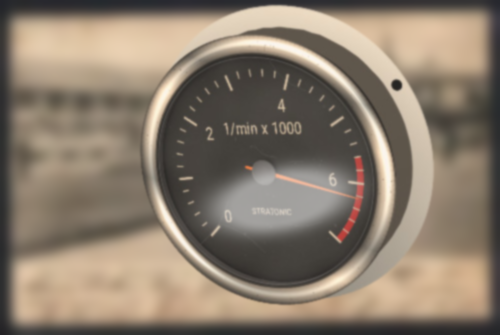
6200 rpm
